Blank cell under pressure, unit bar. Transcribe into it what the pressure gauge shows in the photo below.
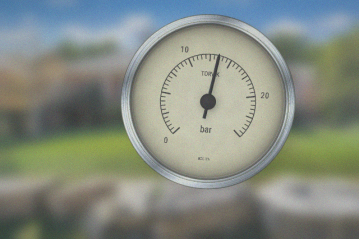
13.5 bar
